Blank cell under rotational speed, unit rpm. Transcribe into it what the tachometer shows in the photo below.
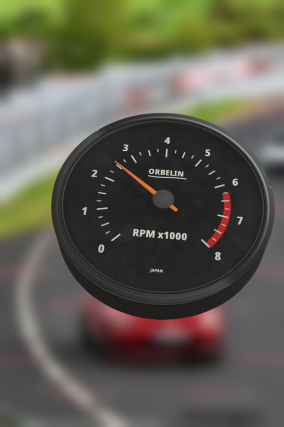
2500 rpm
